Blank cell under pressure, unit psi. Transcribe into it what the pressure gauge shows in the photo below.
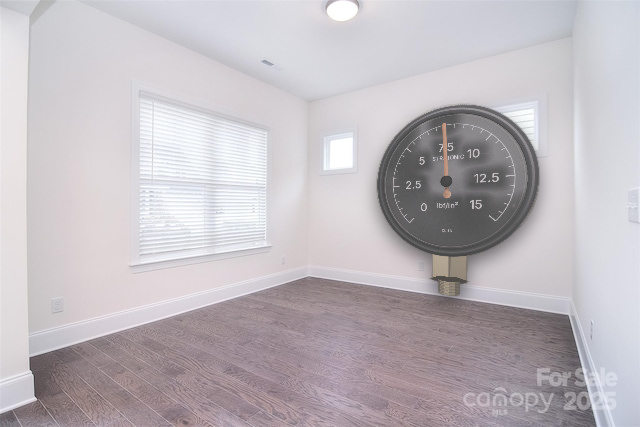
7.5 psi
